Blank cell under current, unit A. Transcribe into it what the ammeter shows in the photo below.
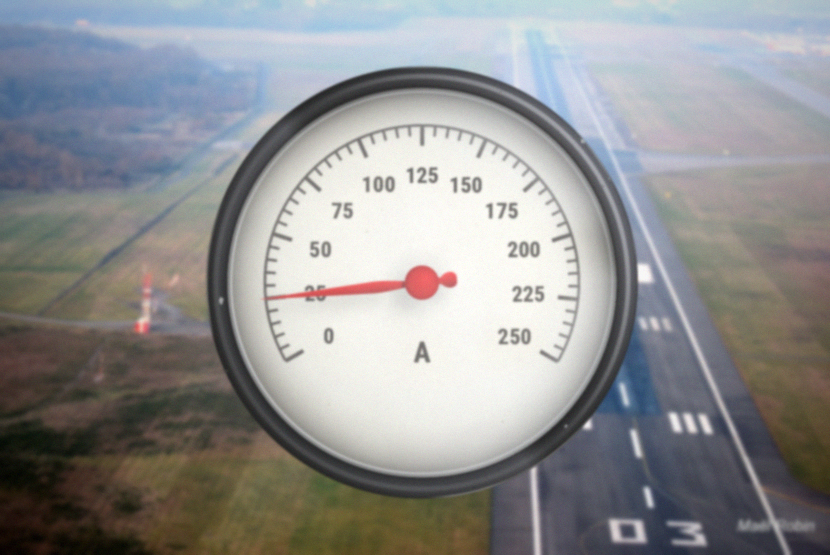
25 A
